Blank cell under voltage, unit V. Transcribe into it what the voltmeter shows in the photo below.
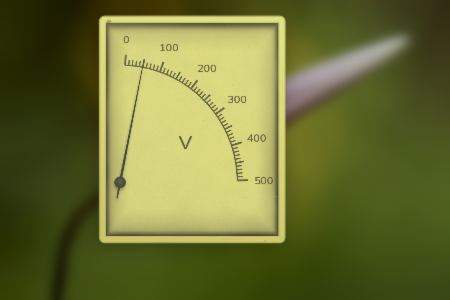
50 V
